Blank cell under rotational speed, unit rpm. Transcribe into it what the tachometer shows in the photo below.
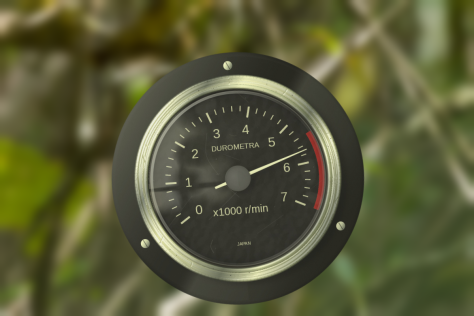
5700 rpm
